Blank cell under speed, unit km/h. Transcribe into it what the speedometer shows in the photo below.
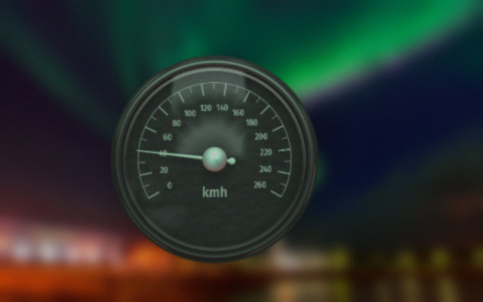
40 km/h
